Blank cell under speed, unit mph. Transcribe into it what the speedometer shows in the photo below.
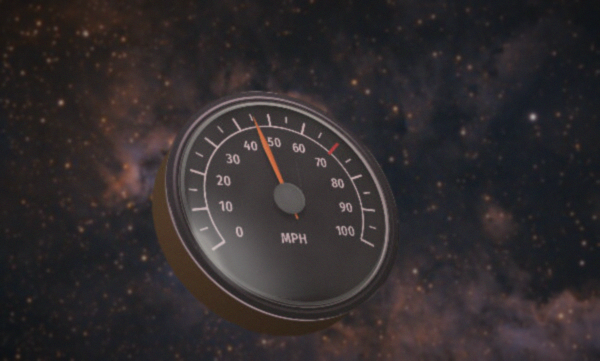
45 mph
